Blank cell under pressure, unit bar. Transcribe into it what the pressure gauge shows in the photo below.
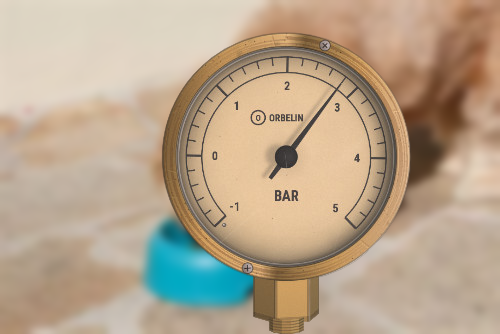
2.8 bar
